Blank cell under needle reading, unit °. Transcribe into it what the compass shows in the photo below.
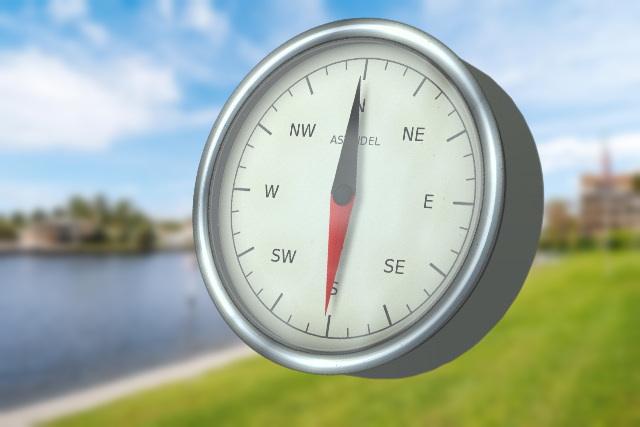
180 °
